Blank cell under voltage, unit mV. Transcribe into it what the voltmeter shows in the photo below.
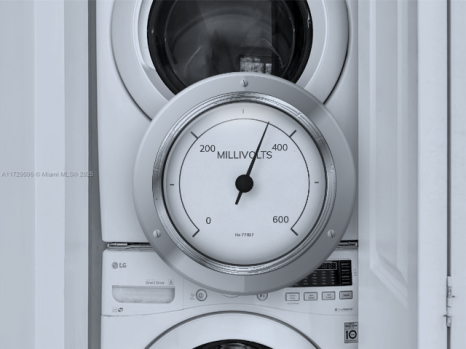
350 mV
